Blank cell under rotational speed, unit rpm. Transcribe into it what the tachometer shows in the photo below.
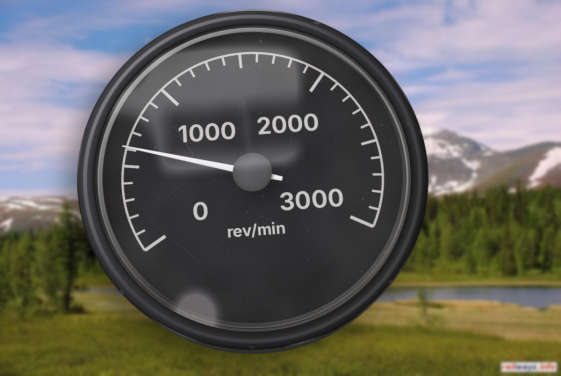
600 rpm
